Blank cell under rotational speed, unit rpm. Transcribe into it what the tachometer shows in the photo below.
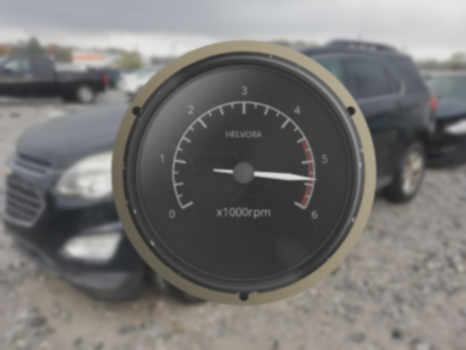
5375 rpm
